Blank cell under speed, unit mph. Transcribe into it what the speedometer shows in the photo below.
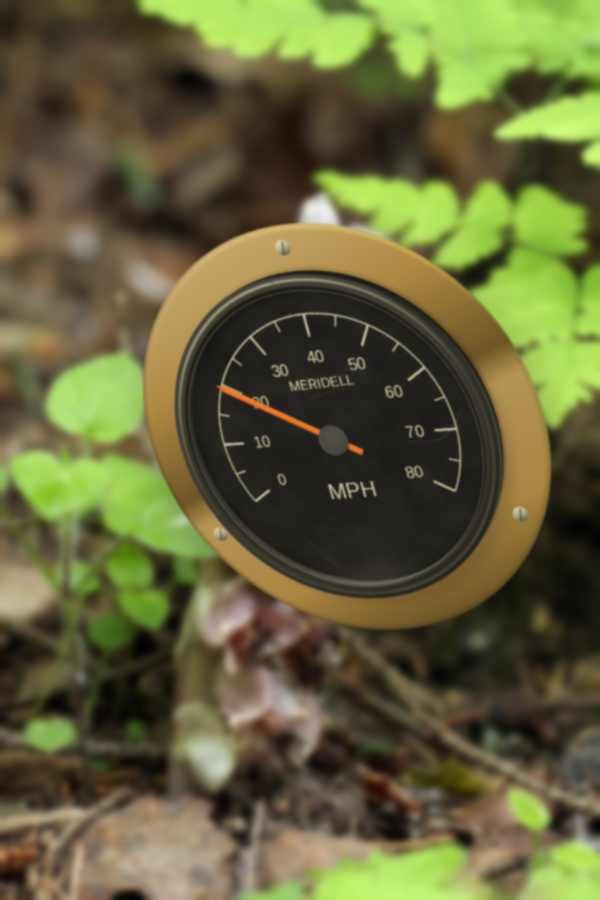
20 mph
